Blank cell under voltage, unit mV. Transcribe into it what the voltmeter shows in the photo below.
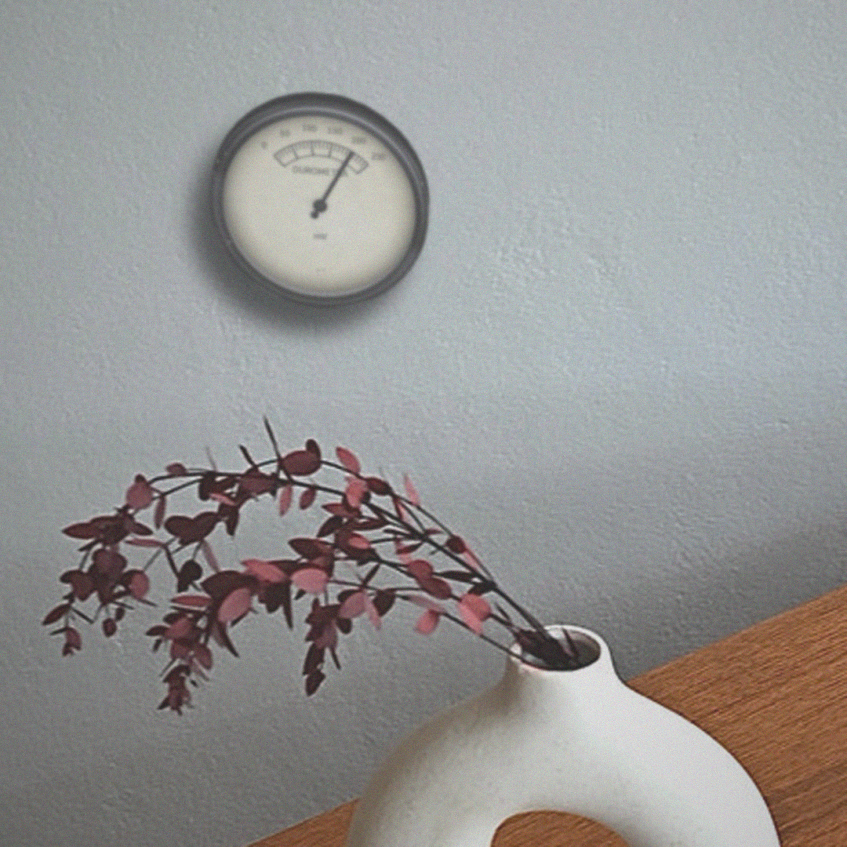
200 mV
